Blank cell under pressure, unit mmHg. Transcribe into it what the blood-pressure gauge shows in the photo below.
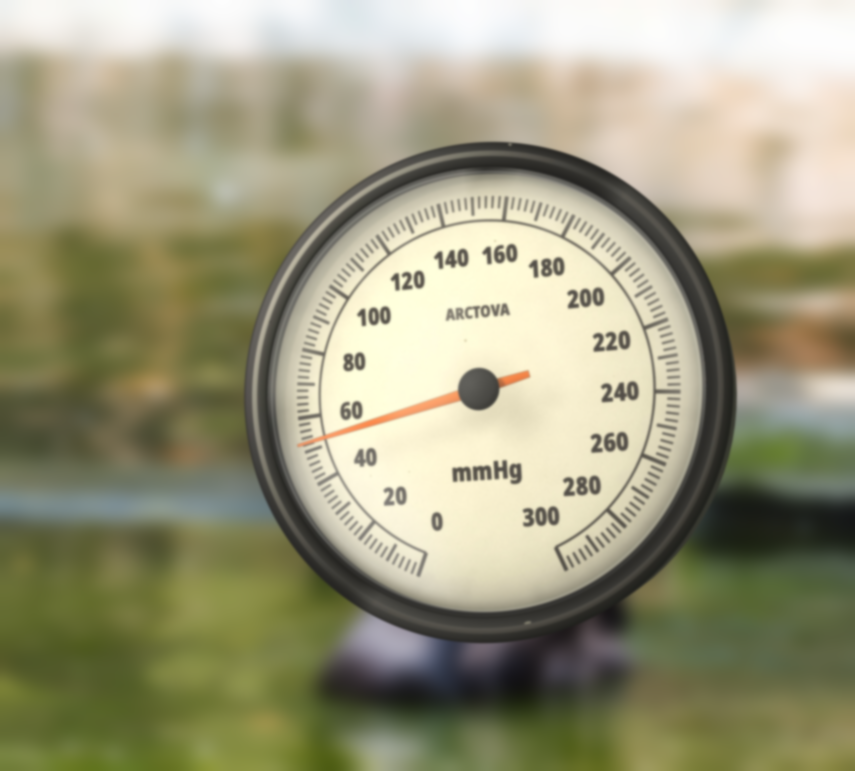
52 mmHg
